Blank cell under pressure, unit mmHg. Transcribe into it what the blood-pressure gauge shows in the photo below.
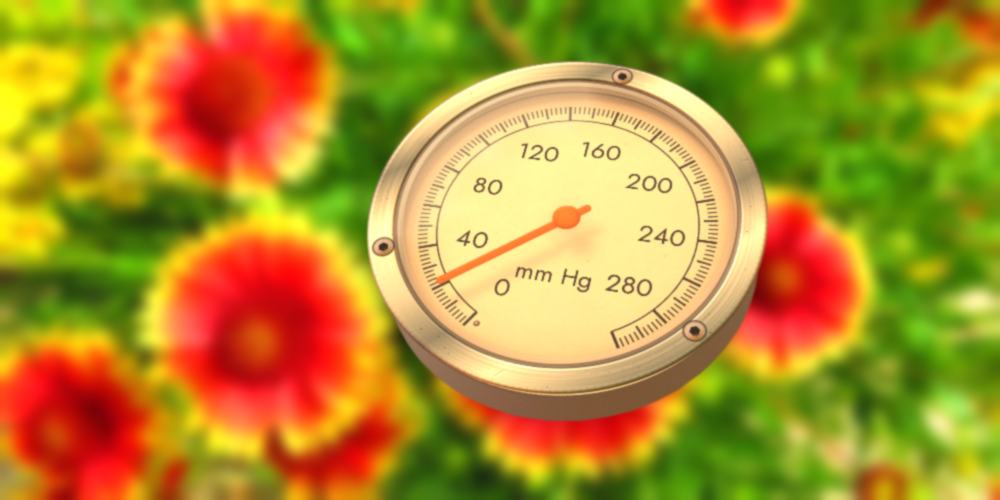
20 mmHg
